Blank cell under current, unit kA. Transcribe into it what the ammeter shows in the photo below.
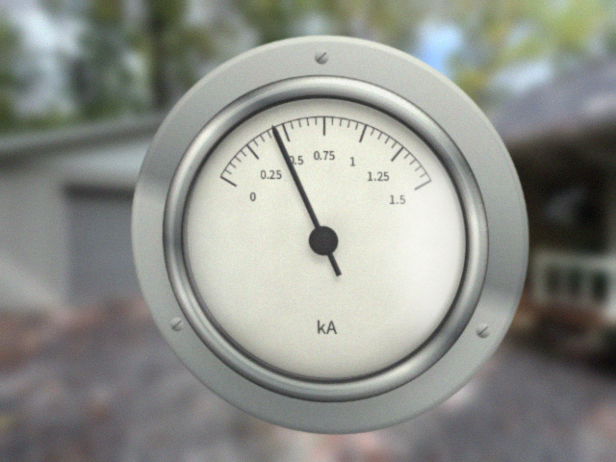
0.45 kA
